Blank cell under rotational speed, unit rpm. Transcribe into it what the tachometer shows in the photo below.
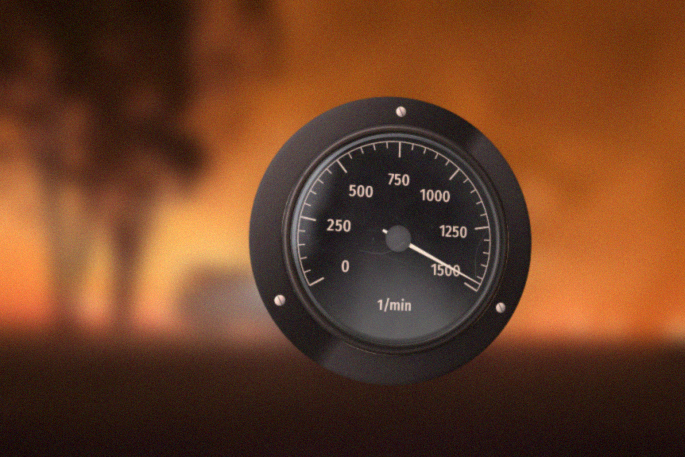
1475 rpm
